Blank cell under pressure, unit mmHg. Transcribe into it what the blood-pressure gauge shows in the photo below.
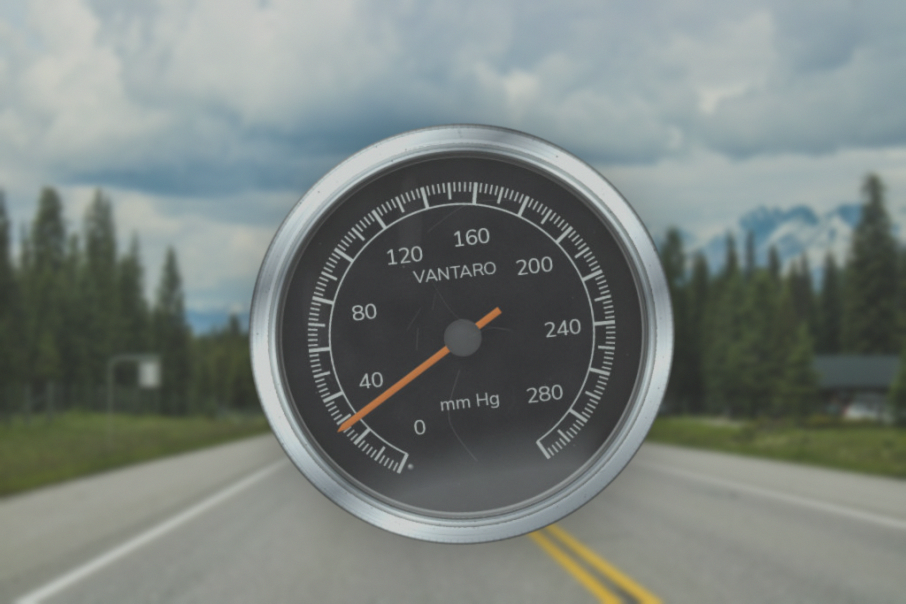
28 mmHg
